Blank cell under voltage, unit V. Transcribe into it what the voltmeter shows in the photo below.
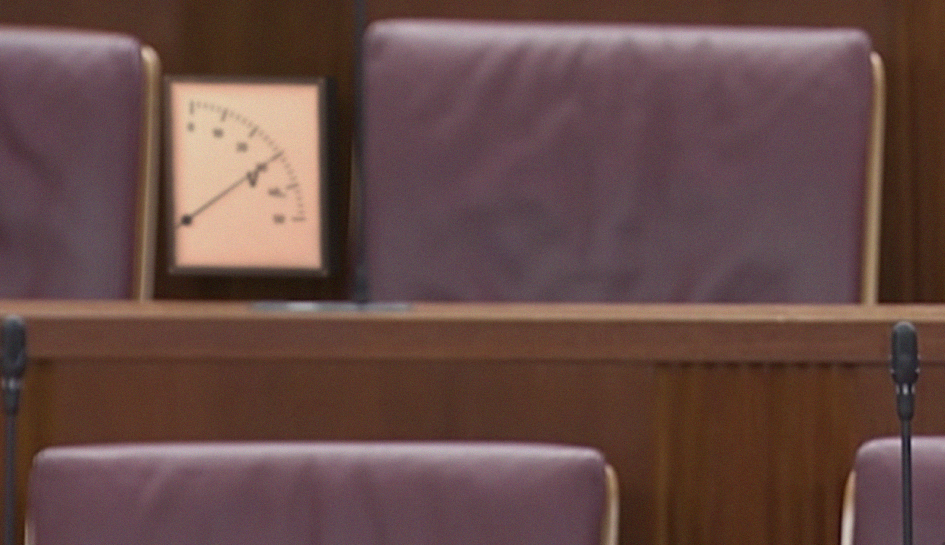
30 V
